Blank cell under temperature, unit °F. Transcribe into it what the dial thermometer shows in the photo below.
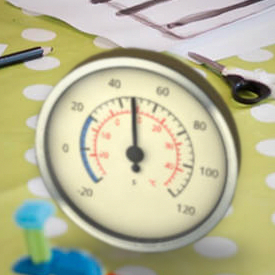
48 °F
